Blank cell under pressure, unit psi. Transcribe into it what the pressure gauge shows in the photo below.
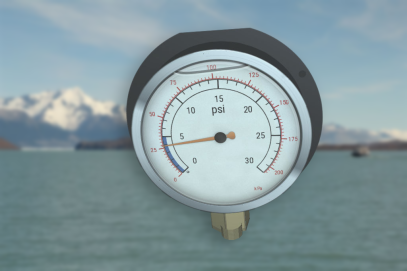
4 psi
